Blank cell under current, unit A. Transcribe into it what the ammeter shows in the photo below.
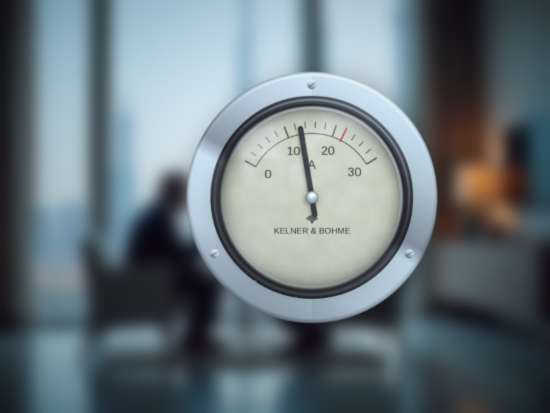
13 A
